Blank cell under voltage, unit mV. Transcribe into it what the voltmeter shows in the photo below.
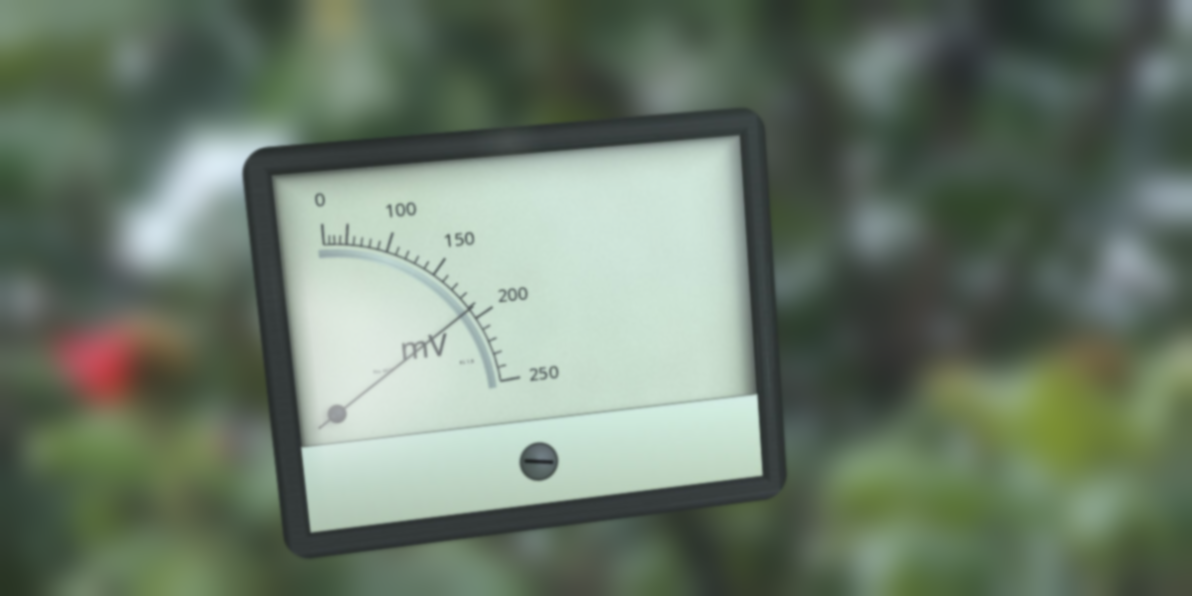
190 mV
